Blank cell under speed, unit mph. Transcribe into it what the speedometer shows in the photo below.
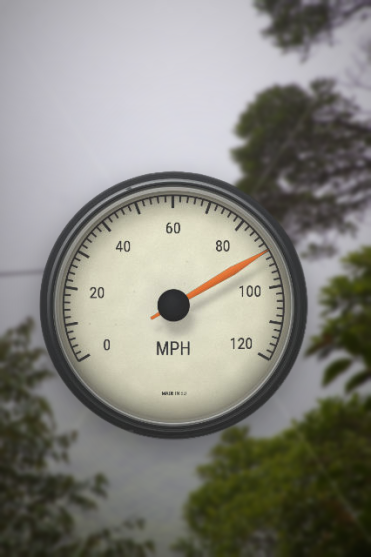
90 mph
